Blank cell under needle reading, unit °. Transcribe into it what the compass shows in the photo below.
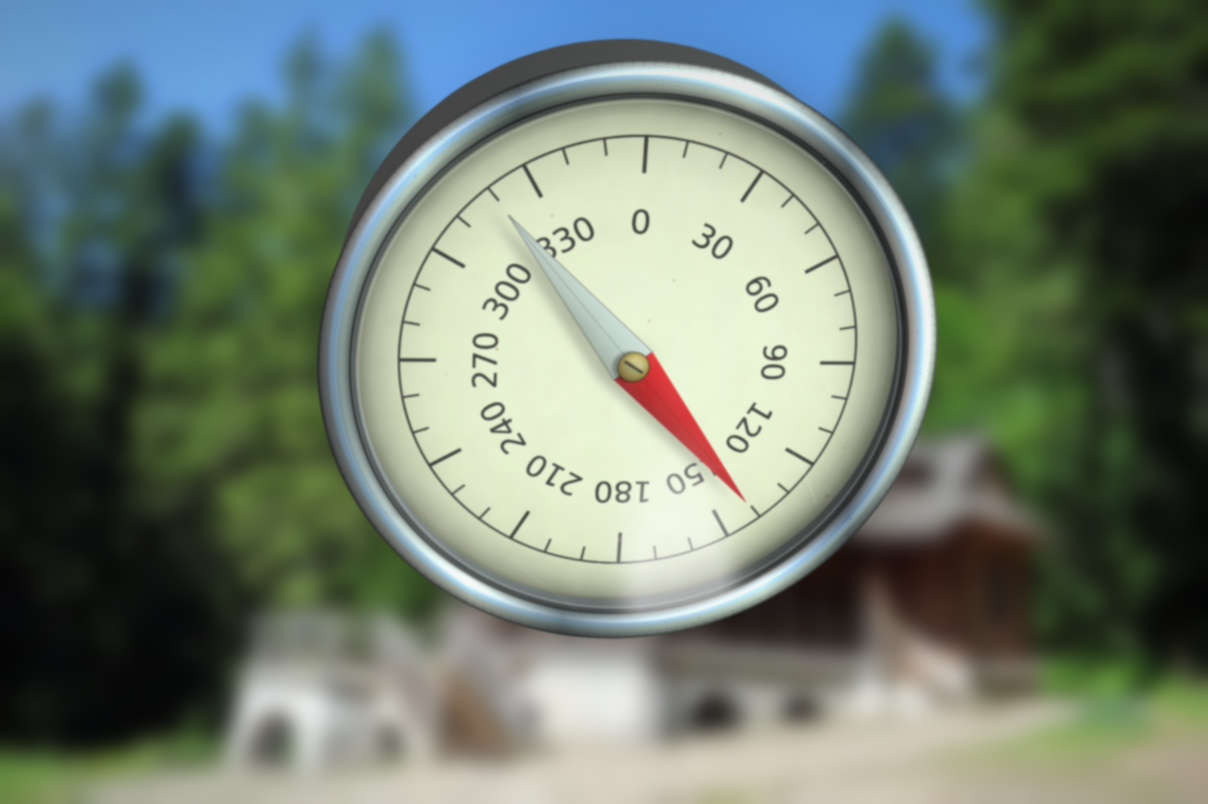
140 °
